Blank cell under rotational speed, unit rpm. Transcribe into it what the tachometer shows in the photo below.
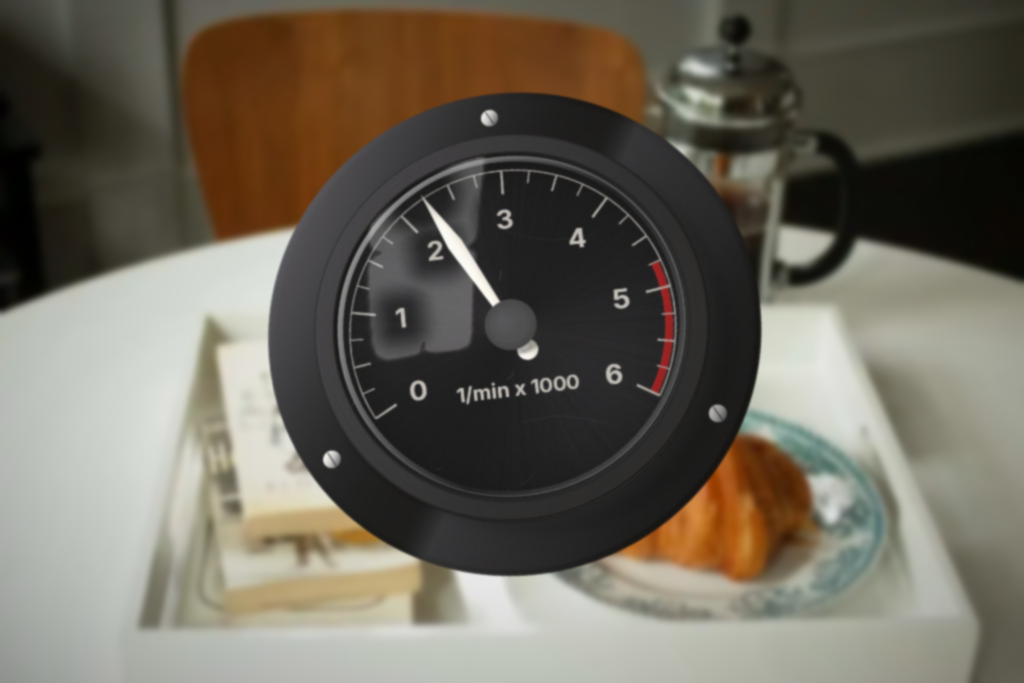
2250 rpm
